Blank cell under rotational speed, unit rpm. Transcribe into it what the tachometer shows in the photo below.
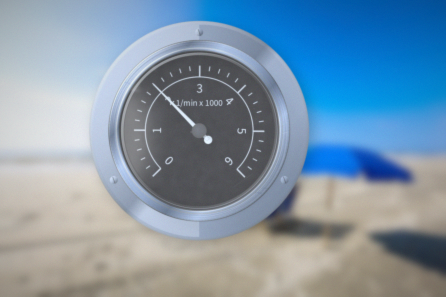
2000 rpm
